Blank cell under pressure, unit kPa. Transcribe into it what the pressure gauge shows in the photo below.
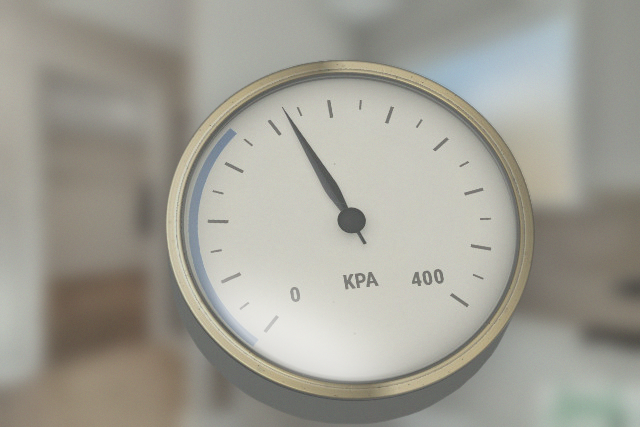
170 kPa
